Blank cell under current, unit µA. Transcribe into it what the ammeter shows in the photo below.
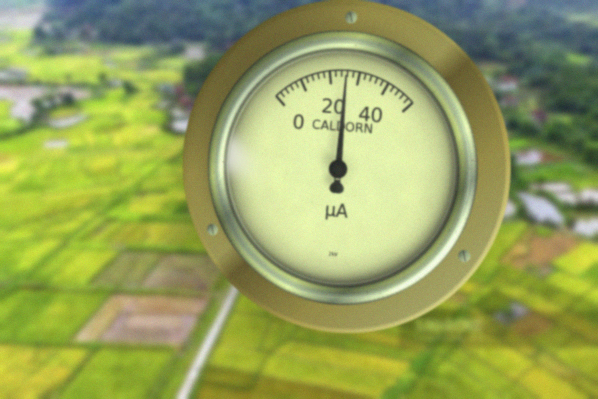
26 µA
